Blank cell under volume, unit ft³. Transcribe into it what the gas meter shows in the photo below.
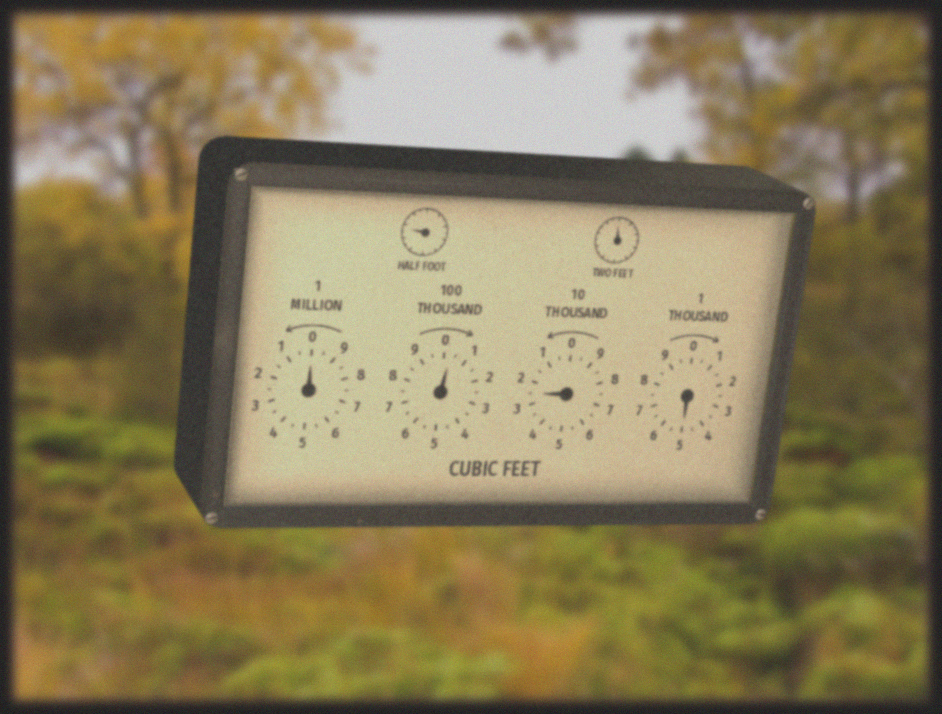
2500 ft³
